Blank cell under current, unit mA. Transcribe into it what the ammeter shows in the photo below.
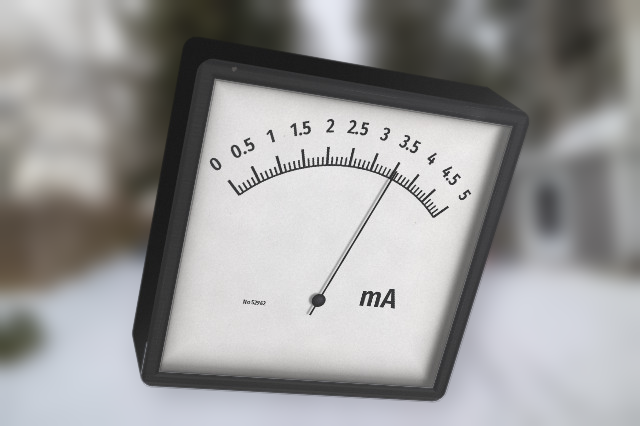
3.5 mA
